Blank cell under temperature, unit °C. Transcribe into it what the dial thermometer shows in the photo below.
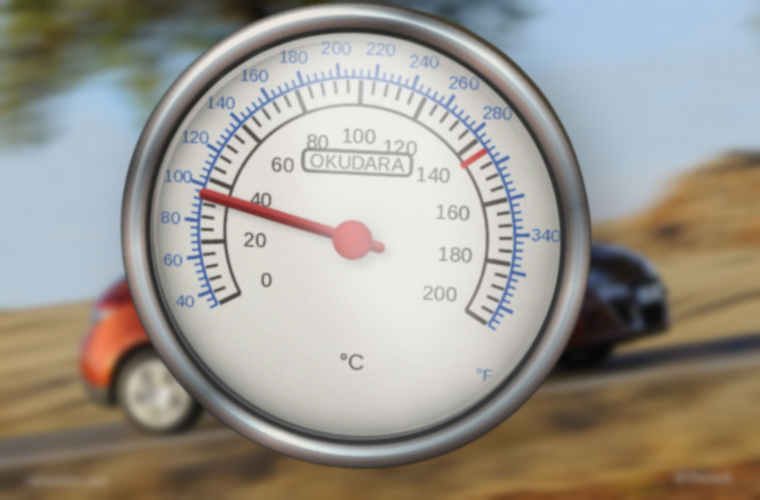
36 °C
